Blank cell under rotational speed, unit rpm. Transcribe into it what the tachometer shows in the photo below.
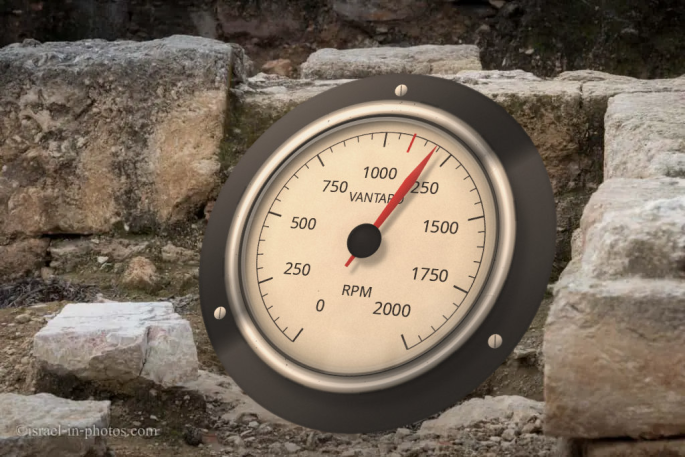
1200 rpm
